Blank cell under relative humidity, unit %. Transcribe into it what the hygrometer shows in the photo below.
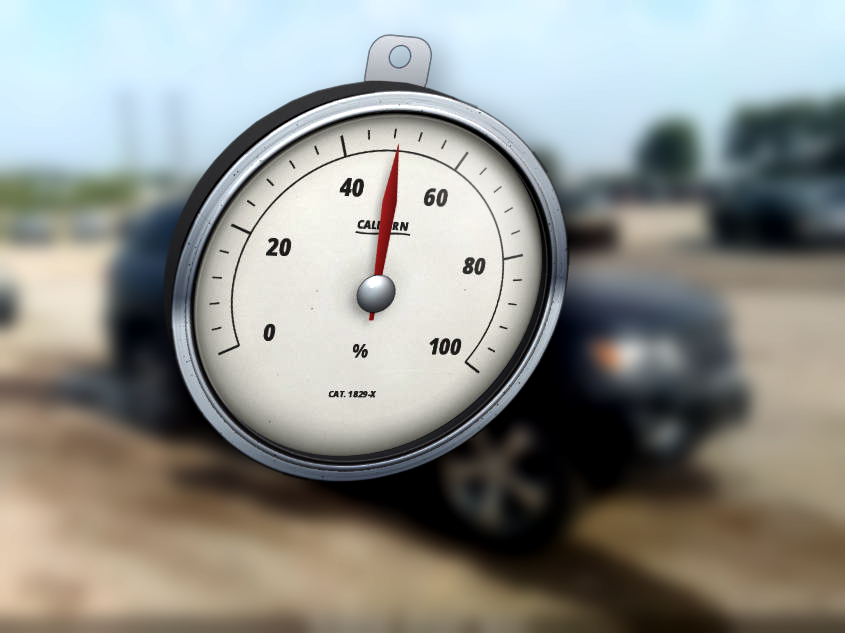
48 %
